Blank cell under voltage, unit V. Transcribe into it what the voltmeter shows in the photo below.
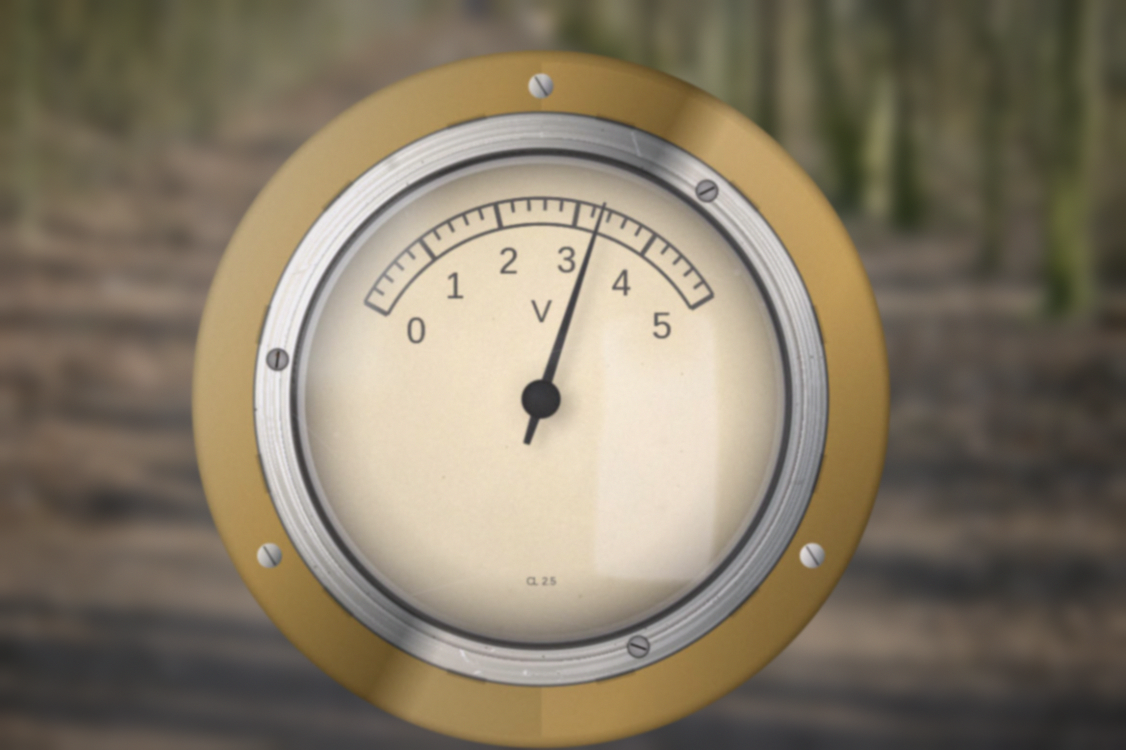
3.3 V
